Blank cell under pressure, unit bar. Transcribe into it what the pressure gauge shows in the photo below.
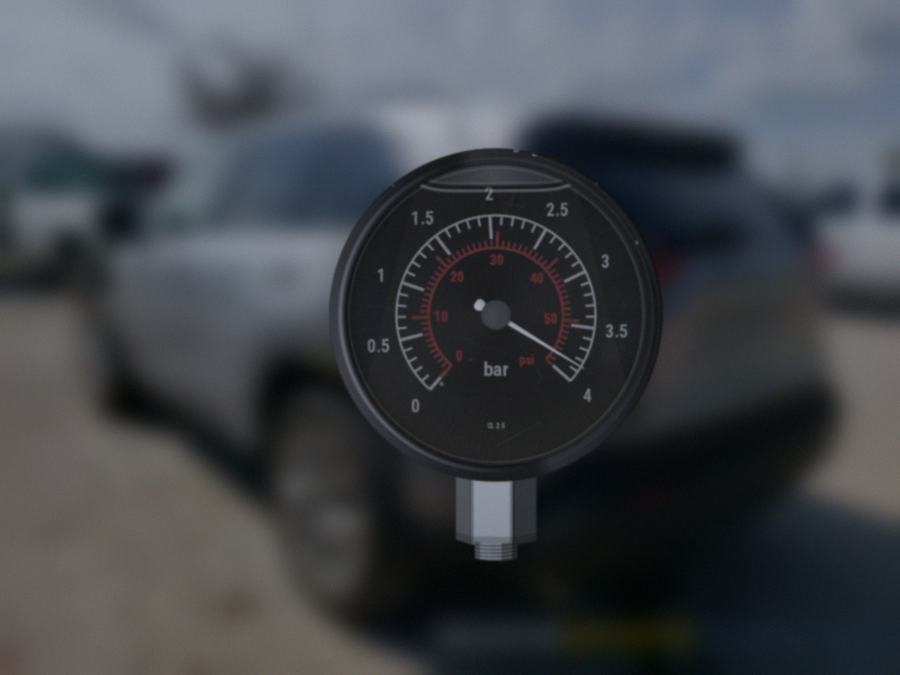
3.85 bar
